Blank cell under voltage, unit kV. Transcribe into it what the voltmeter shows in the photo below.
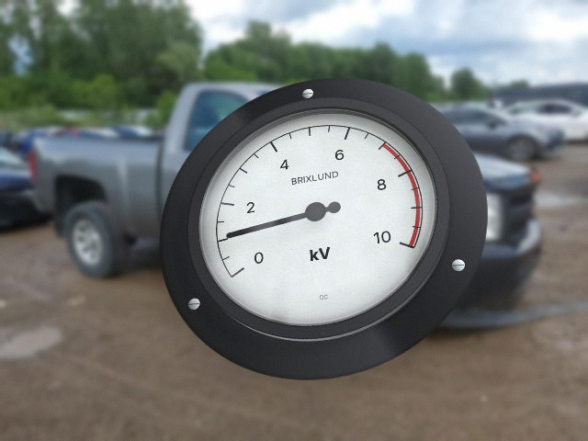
1 kV
